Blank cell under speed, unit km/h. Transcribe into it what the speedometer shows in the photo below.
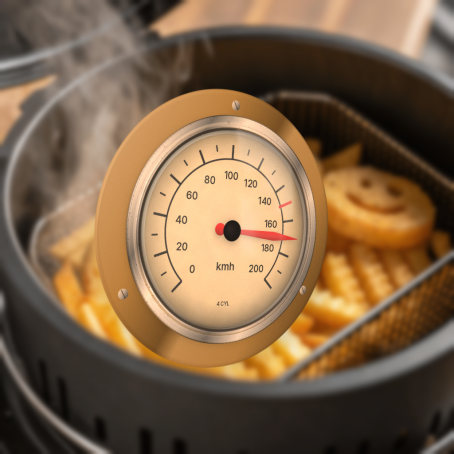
170 km/h
